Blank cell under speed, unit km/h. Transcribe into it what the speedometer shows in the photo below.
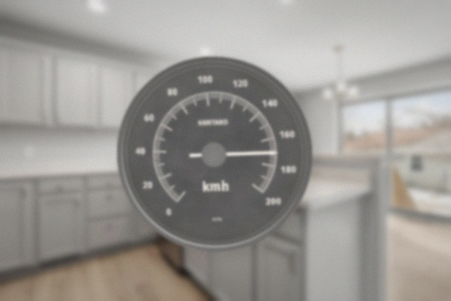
170 km/h
